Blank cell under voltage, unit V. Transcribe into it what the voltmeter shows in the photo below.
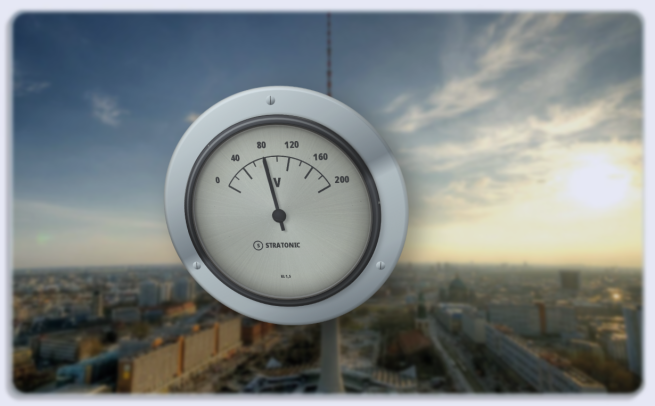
80 V
